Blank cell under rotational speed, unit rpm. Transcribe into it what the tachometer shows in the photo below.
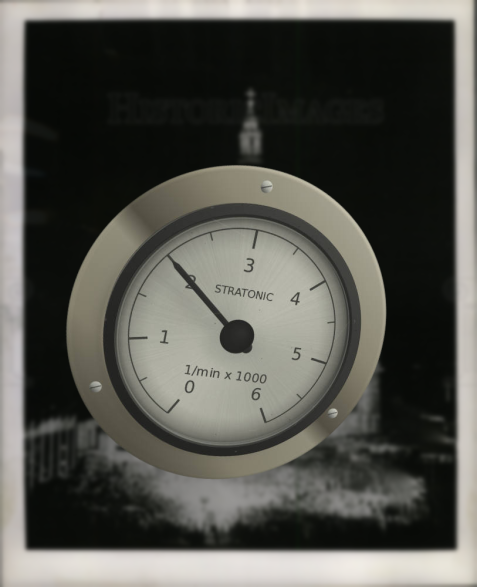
2000 rpm
